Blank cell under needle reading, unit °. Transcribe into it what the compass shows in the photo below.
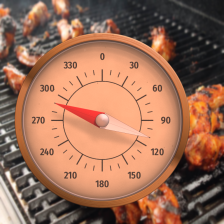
290 °
